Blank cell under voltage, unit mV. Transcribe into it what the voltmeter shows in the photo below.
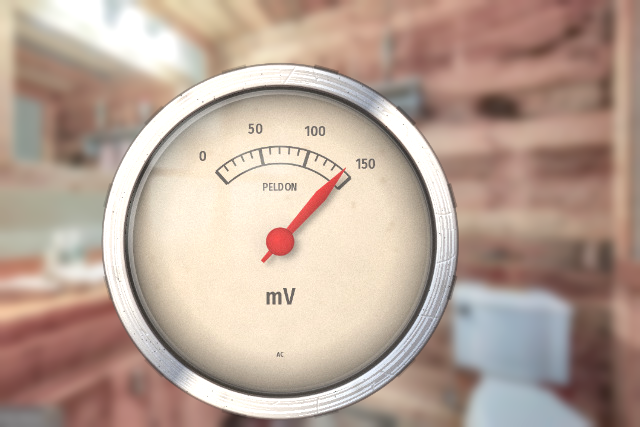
140 mV
